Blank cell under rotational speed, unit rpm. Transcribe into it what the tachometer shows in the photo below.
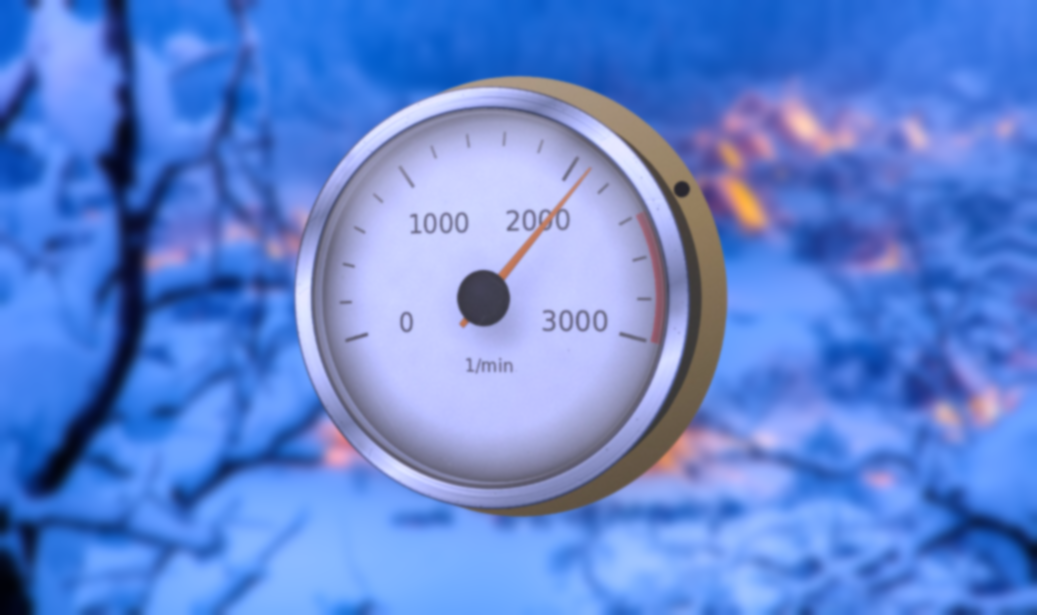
2100 rpm
